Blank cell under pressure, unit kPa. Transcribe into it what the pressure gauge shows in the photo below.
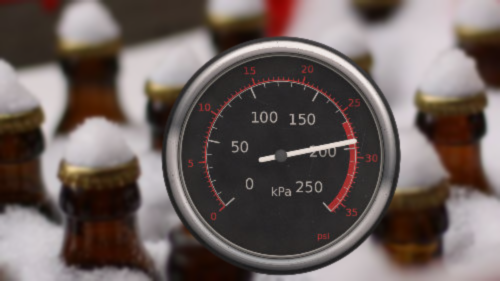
195 kPa
